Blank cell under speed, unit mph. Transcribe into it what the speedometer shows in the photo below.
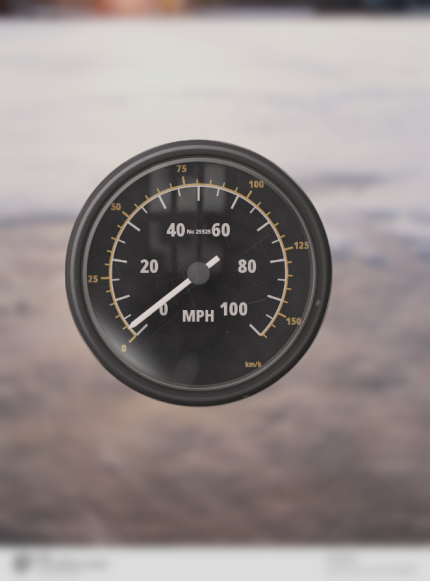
2.5 mph
